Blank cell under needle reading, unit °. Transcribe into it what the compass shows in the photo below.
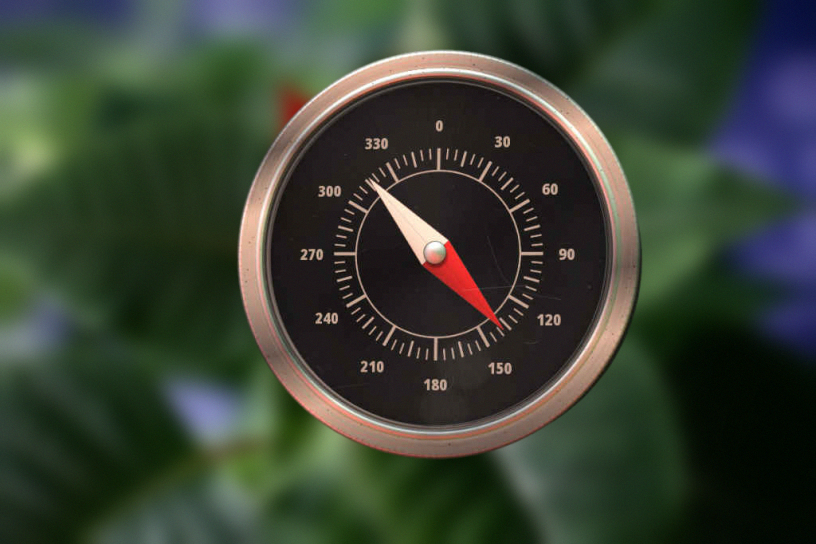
137.5 °
